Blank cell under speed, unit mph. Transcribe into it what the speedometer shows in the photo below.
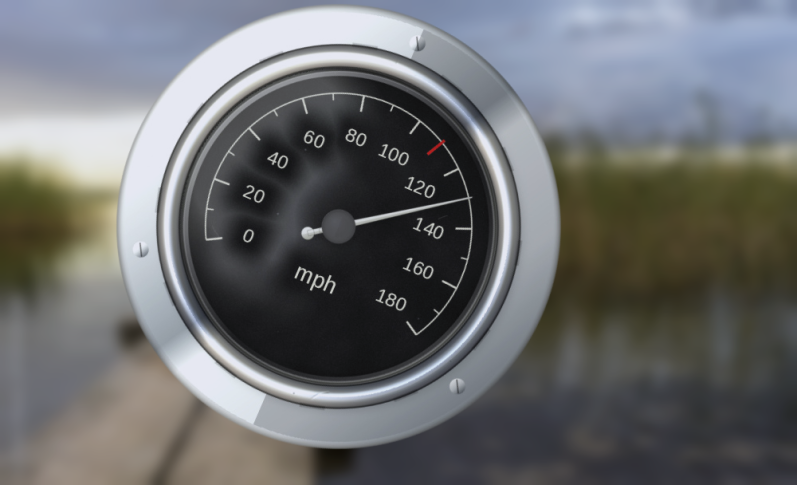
130 mph
